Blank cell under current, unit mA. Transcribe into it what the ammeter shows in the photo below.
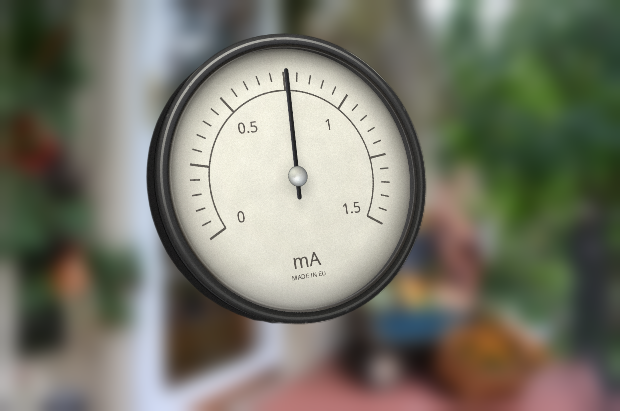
0.75 mA
